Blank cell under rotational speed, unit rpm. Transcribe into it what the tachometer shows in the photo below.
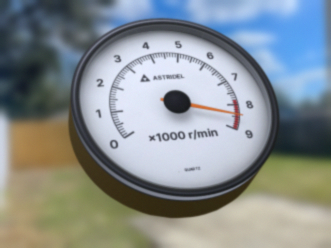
8500 rpm
